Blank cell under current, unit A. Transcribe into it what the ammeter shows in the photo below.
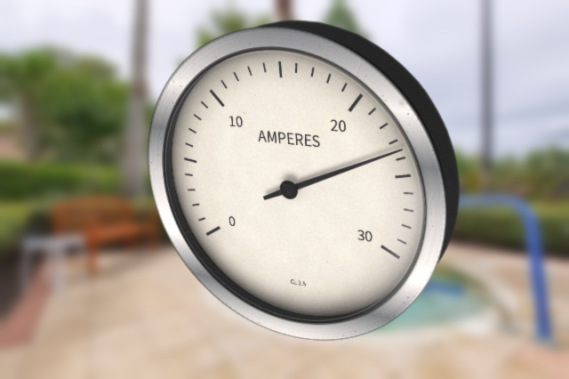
23.5 A
